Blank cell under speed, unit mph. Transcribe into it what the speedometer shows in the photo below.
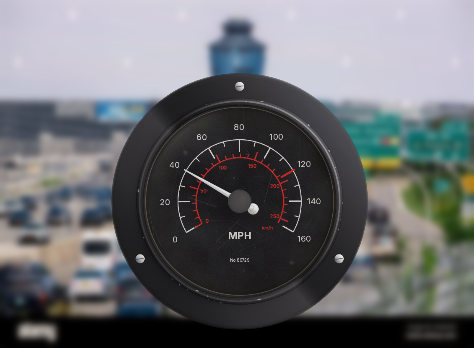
40 mph
